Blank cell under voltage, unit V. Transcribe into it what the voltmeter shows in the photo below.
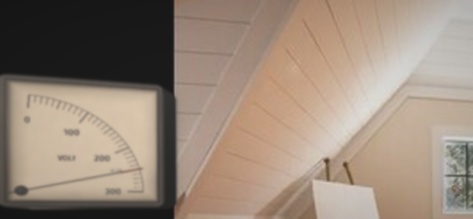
250 V
